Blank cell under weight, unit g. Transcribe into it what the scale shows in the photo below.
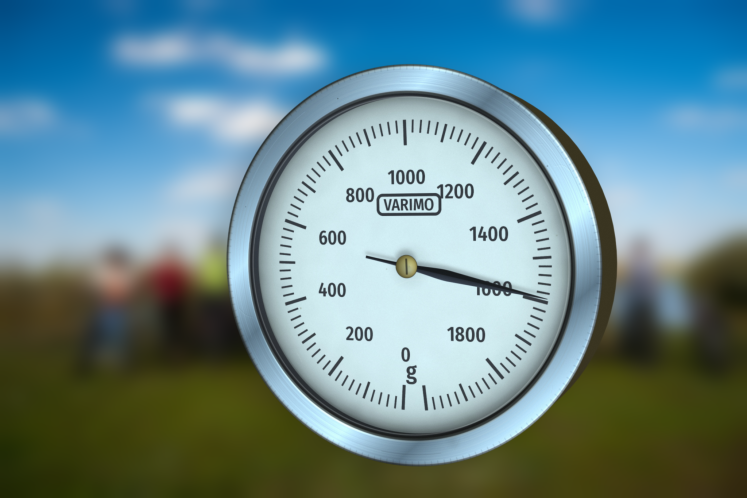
1590 g
